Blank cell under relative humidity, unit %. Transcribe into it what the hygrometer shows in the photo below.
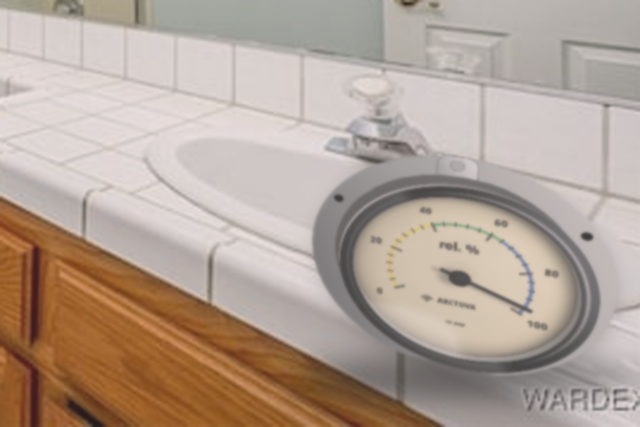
96 %
